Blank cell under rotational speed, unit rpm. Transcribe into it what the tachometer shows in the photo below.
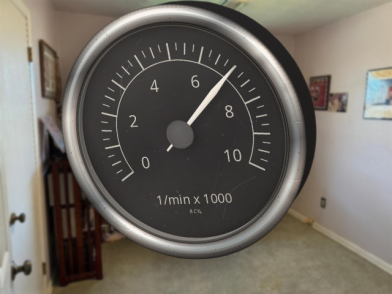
7000 rpm
